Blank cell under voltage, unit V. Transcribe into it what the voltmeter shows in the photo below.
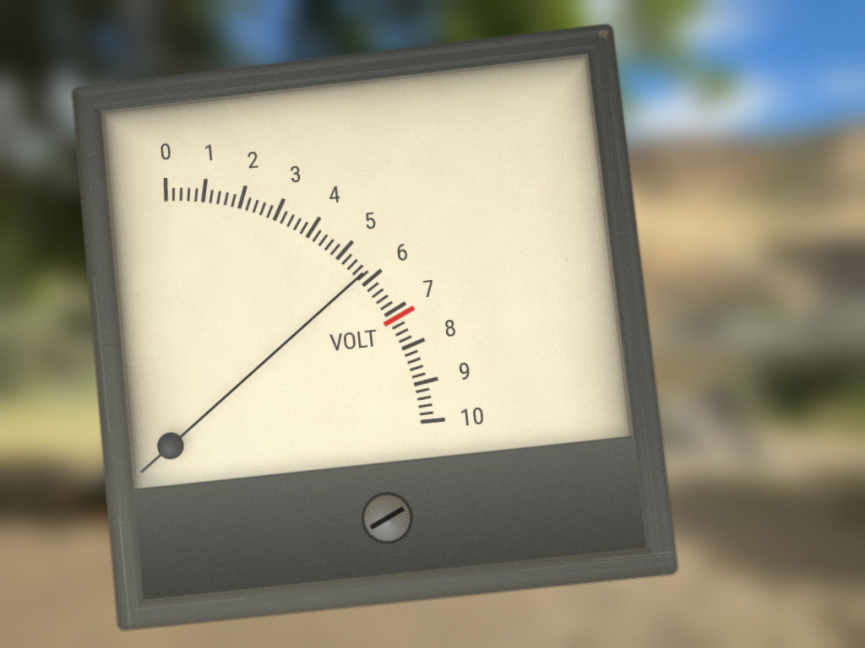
5.8 V
